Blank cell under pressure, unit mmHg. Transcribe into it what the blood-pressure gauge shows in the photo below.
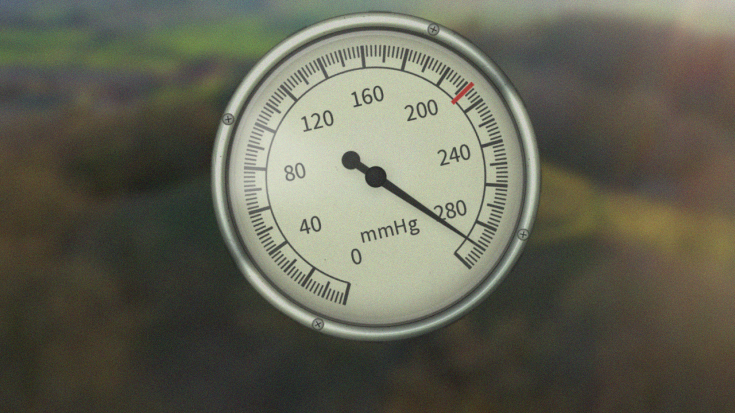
290 mmHg
